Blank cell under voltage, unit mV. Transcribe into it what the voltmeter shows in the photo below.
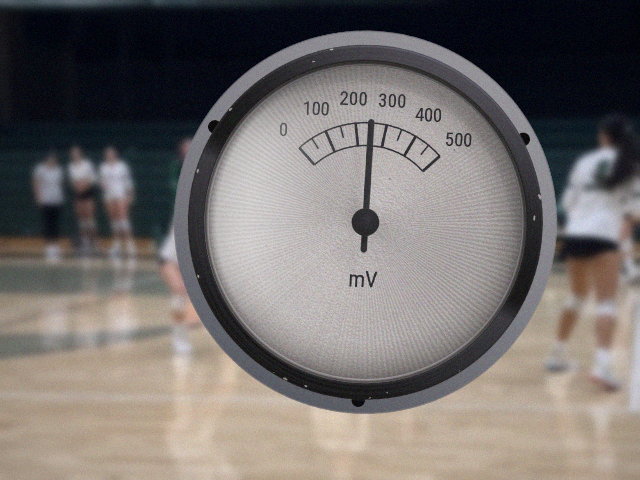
250 mV
